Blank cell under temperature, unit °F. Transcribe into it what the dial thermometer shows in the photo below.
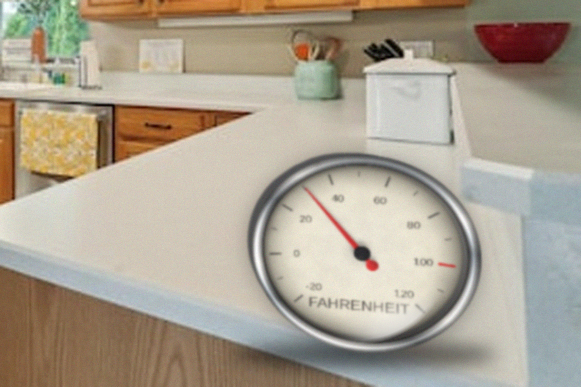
30 °F
